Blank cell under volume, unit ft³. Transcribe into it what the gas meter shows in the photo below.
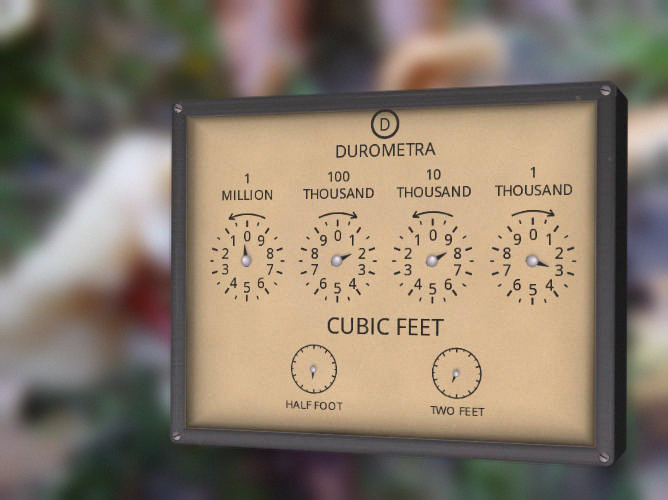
18300 ft³
